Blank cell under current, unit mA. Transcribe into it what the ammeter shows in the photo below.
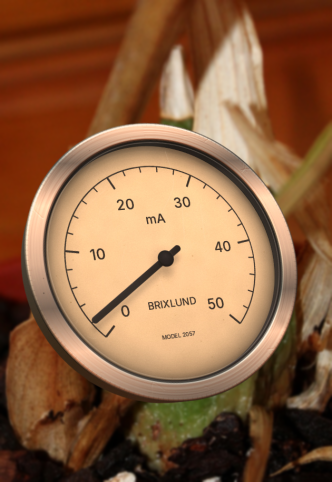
2 mA
